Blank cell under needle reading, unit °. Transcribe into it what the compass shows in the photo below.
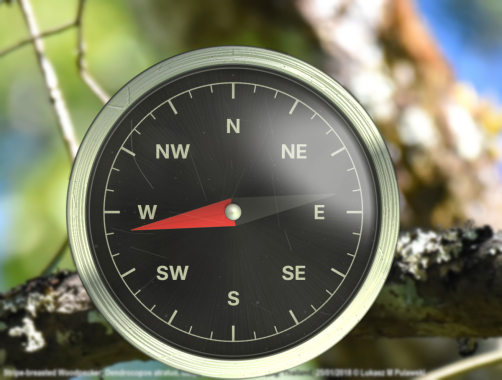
260 °
